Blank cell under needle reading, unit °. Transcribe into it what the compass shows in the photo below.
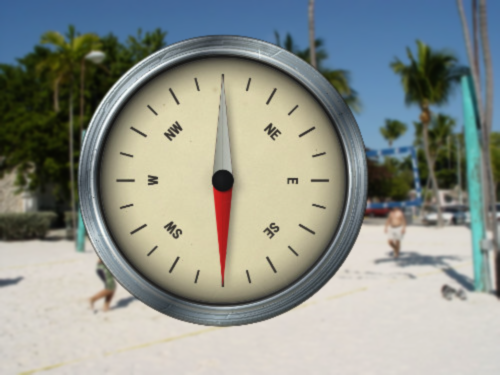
180 °
